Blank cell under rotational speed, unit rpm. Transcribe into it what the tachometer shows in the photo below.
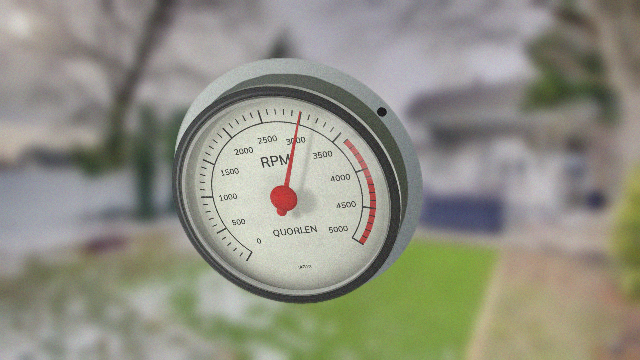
3000 rpm
